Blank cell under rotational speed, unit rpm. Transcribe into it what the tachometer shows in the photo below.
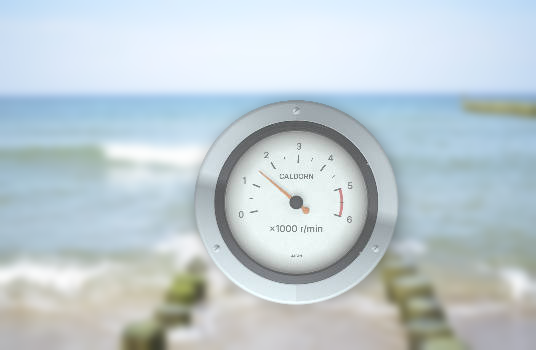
1500 rpm
